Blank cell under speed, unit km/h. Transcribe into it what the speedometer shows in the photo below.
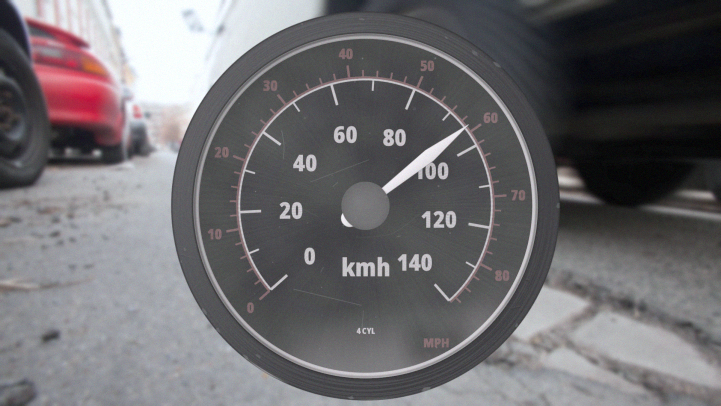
95 km/h
